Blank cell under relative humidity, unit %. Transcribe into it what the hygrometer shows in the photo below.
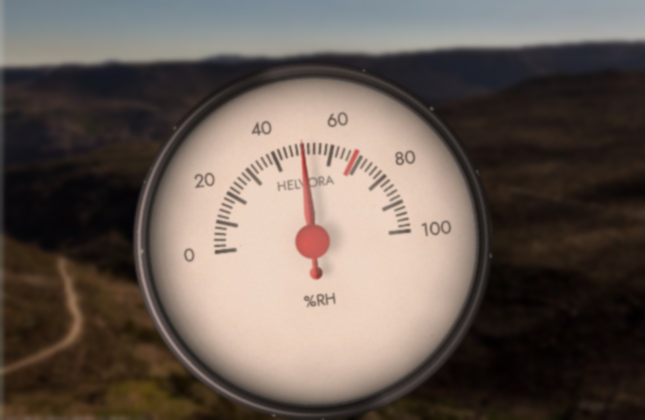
50 %
